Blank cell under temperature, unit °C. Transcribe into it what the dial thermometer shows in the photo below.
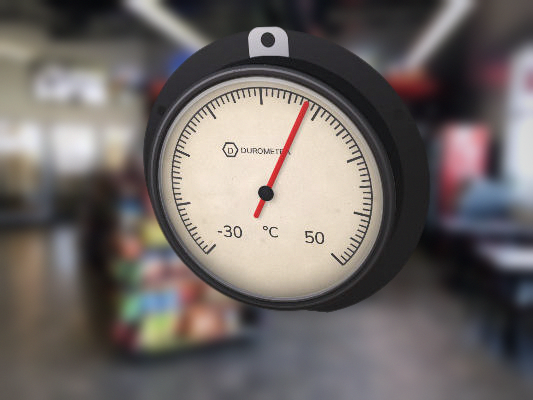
18 °C
